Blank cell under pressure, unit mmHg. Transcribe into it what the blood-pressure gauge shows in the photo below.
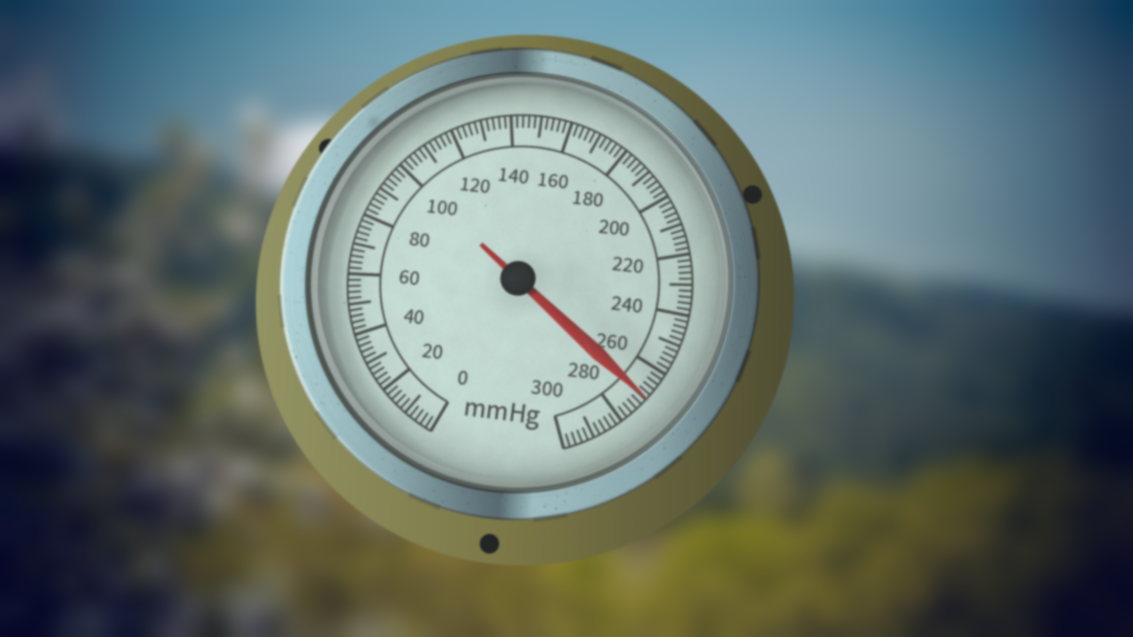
270 mmHg
